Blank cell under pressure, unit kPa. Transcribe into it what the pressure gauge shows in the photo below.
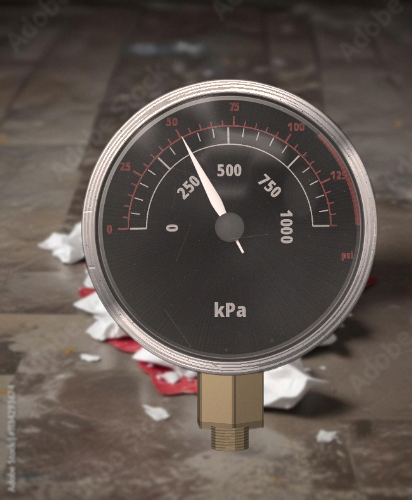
350 kPa
